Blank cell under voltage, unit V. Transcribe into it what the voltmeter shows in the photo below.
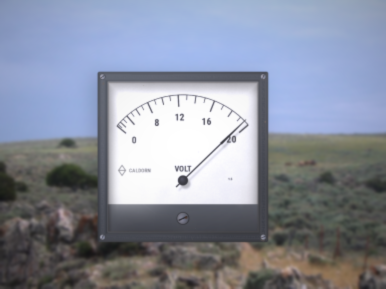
19.5 V
